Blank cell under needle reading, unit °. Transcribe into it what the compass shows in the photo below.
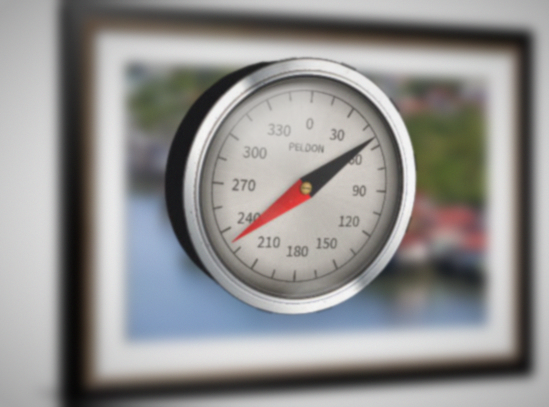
232.5 °
